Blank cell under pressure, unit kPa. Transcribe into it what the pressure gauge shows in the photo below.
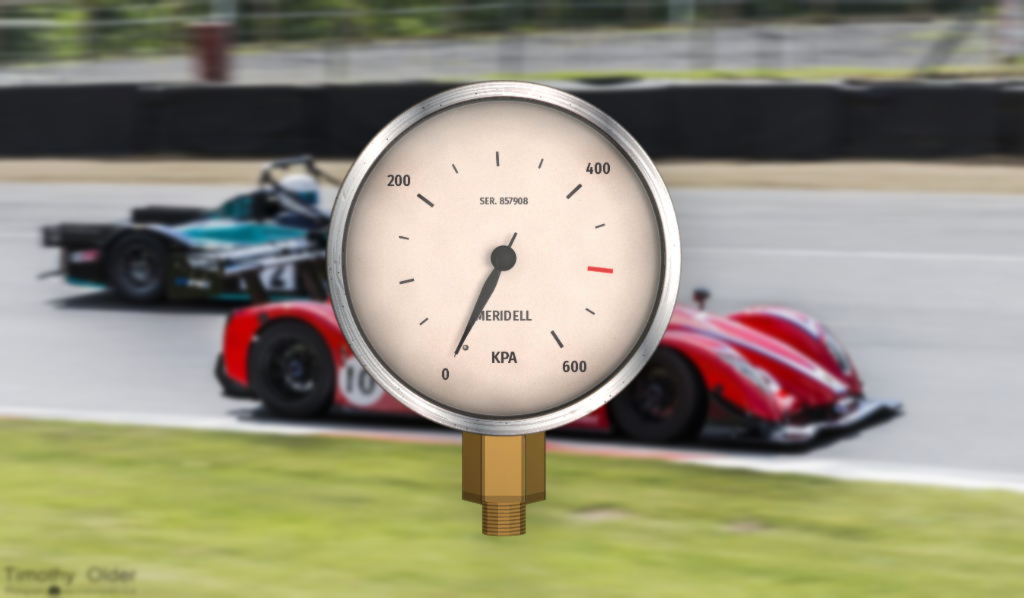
0 kPa
